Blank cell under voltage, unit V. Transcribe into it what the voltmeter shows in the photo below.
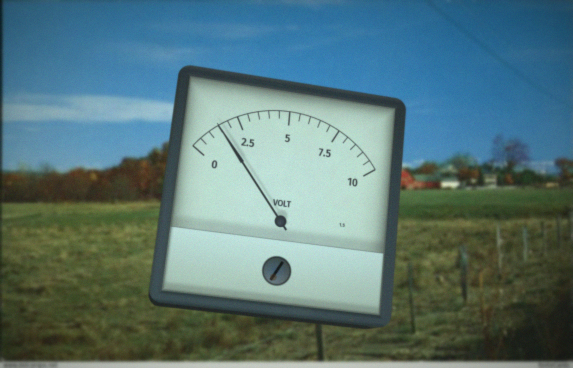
1.5 V
